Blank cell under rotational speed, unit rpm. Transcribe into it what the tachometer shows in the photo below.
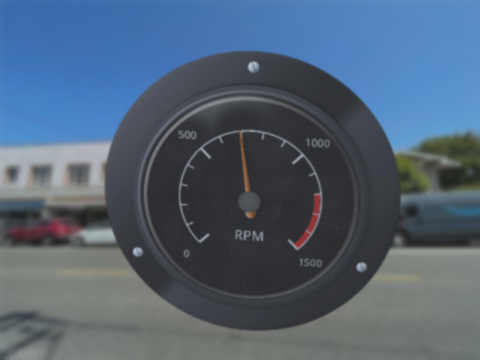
700 rpm
